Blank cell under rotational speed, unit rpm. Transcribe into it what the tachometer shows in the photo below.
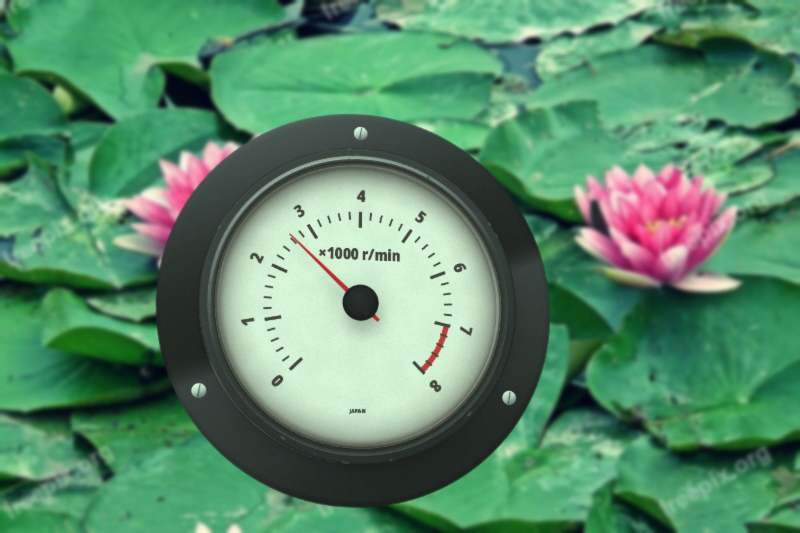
2600 rpm
